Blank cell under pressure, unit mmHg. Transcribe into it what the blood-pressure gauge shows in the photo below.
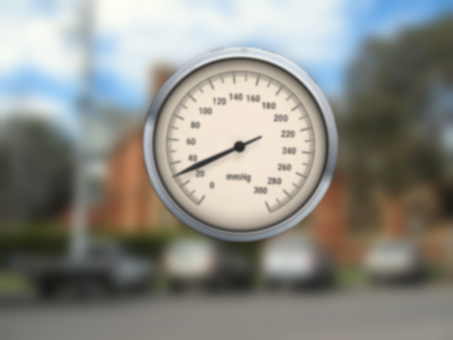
30 mmHg
